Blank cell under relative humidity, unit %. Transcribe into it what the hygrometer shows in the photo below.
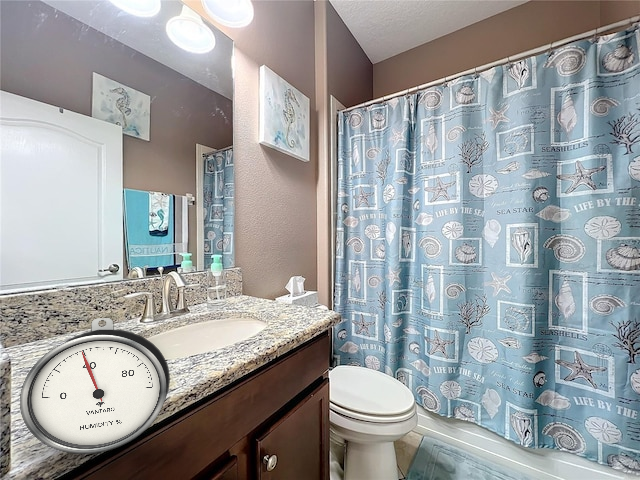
40 %
